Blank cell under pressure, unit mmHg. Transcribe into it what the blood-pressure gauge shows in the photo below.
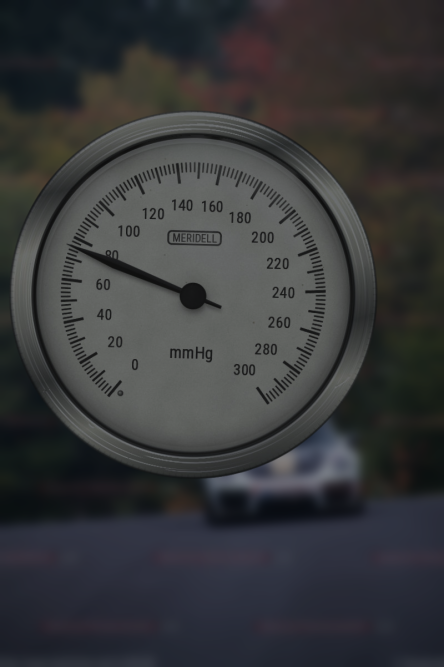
76 mmHg
